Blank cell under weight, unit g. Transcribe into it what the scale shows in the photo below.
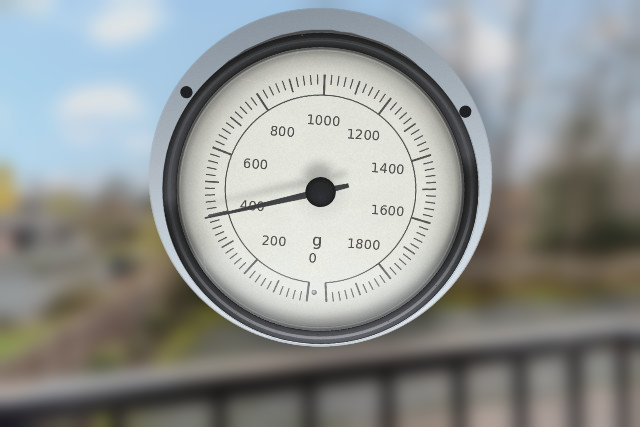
400 g
